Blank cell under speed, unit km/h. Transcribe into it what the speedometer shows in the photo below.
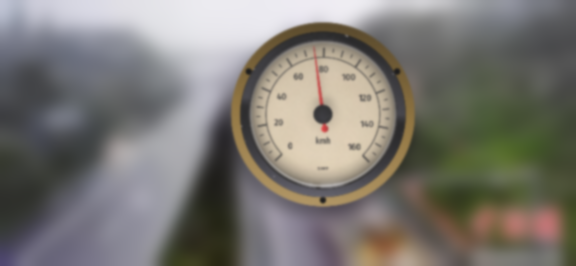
75 km/h
